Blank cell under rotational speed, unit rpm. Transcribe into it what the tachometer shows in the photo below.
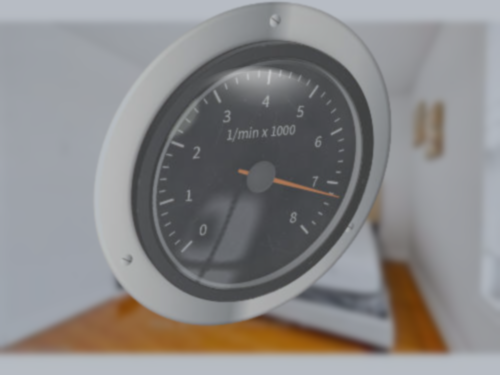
7200 rpm
